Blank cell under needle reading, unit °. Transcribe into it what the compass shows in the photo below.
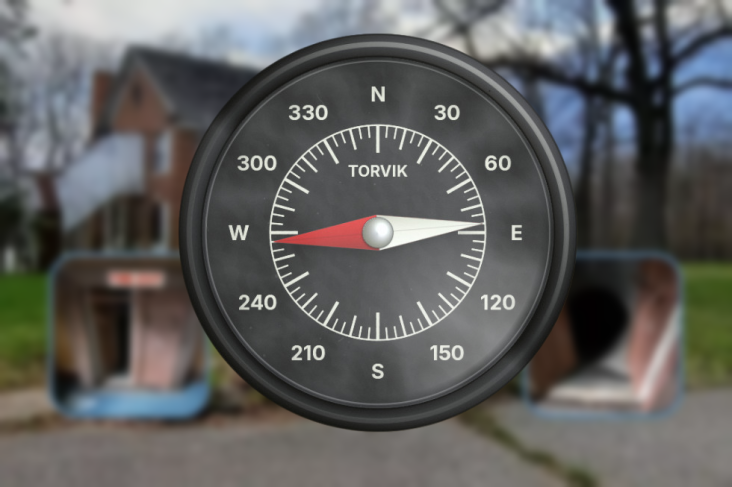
265 °
